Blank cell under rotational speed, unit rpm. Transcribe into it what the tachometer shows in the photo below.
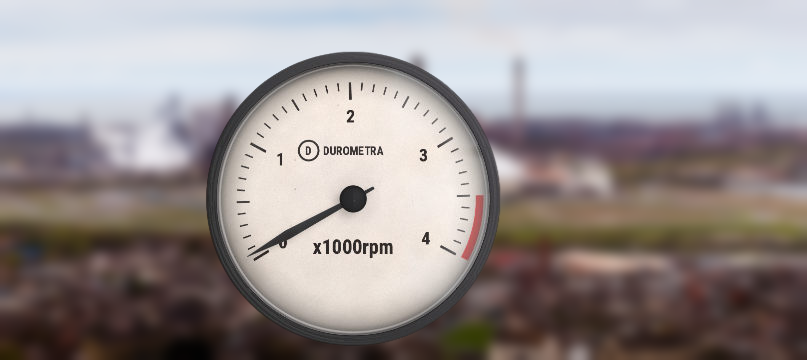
50 rpm
